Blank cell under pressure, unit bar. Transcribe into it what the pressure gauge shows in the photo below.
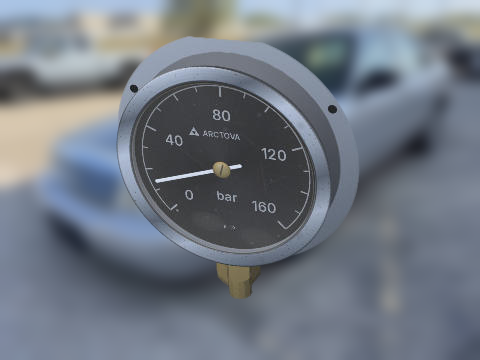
15 bar
